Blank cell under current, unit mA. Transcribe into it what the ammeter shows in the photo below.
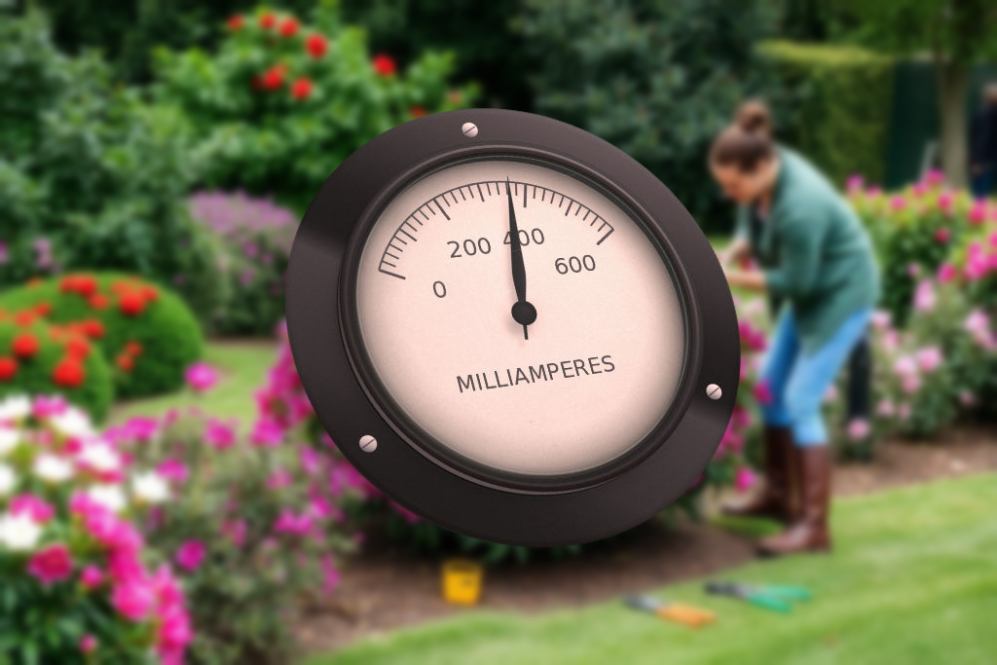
360 mA
